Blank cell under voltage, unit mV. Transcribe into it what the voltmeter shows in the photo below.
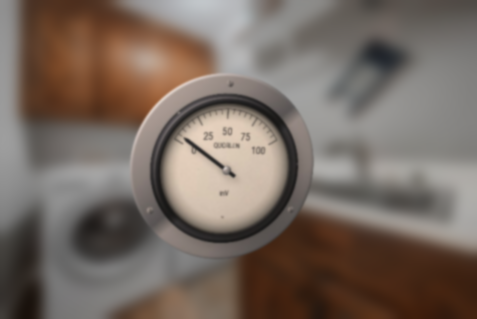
5 mV
